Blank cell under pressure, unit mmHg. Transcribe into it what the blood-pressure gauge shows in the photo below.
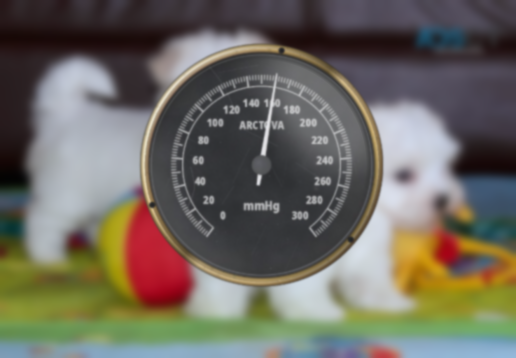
160 mmHg
